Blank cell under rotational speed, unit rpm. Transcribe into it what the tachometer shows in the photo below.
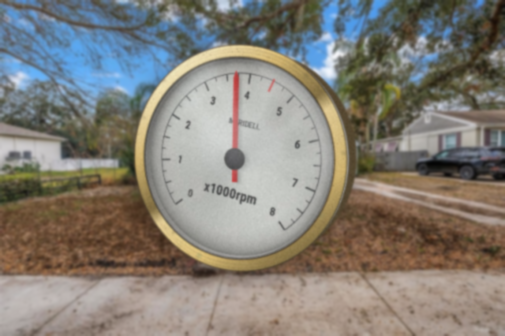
3750 rpm
